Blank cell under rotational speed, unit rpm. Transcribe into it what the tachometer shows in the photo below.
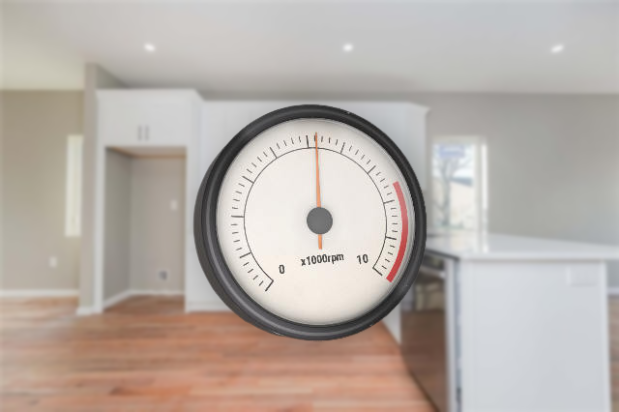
5200 rpm
